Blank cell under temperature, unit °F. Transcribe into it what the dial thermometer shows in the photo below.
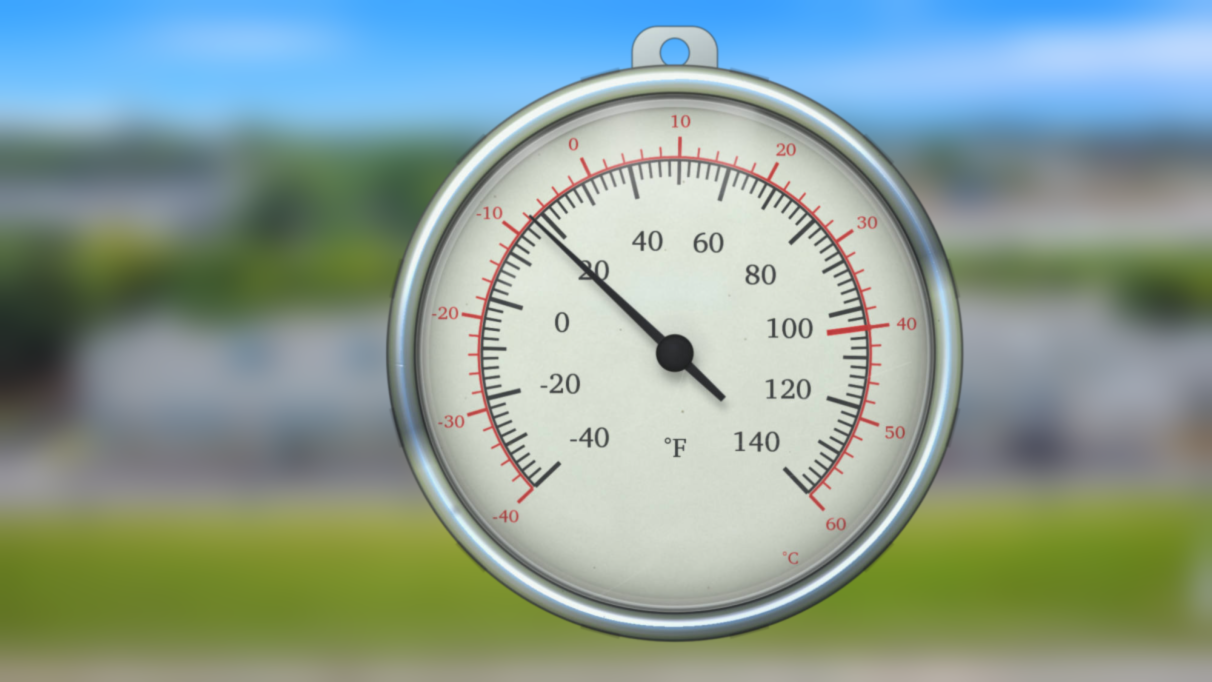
18 °F
